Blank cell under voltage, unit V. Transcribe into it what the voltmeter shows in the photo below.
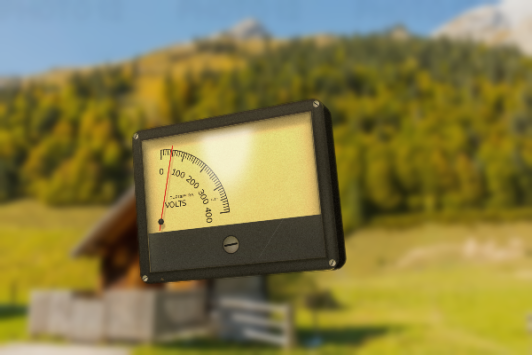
50 V
